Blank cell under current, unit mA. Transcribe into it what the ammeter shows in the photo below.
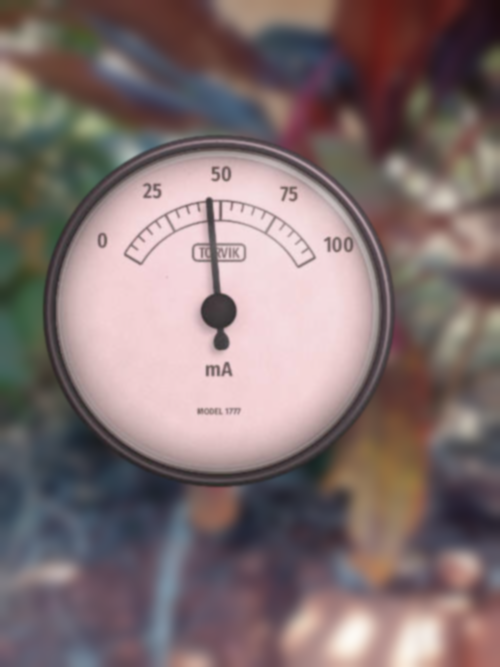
45 mA
